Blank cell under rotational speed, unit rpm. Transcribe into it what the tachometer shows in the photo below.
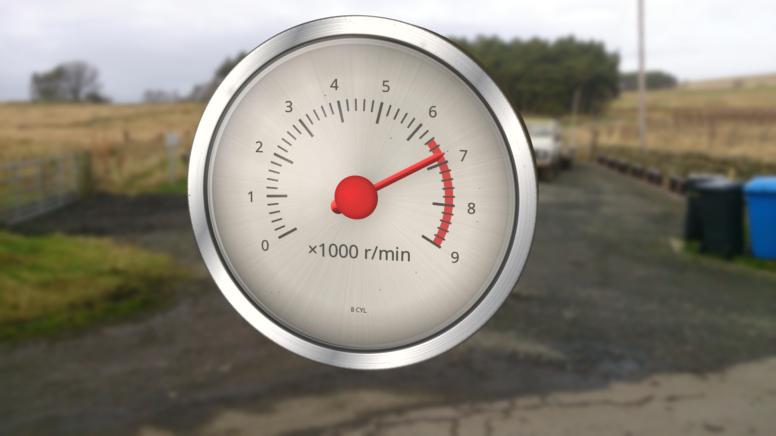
6800 rpm
